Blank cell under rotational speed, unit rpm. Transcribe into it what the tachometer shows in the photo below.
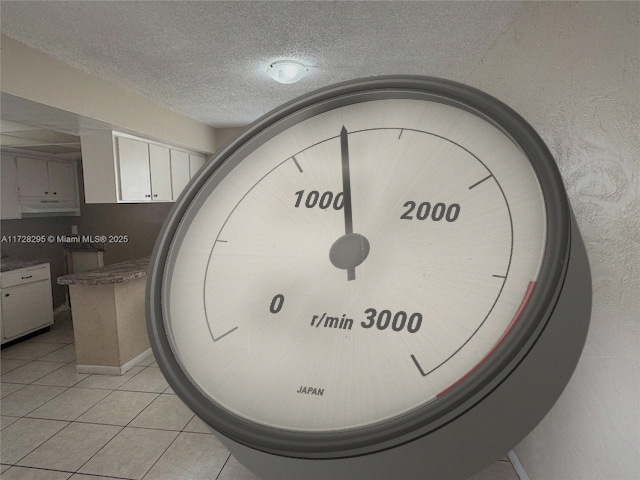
1250 rpm
